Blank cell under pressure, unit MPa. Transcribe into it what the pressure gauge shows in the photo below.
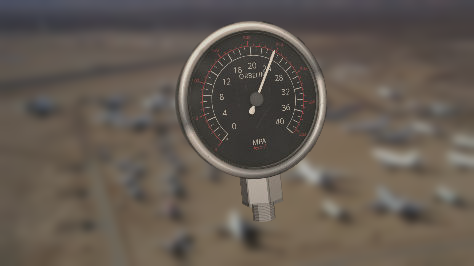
24 MPa
